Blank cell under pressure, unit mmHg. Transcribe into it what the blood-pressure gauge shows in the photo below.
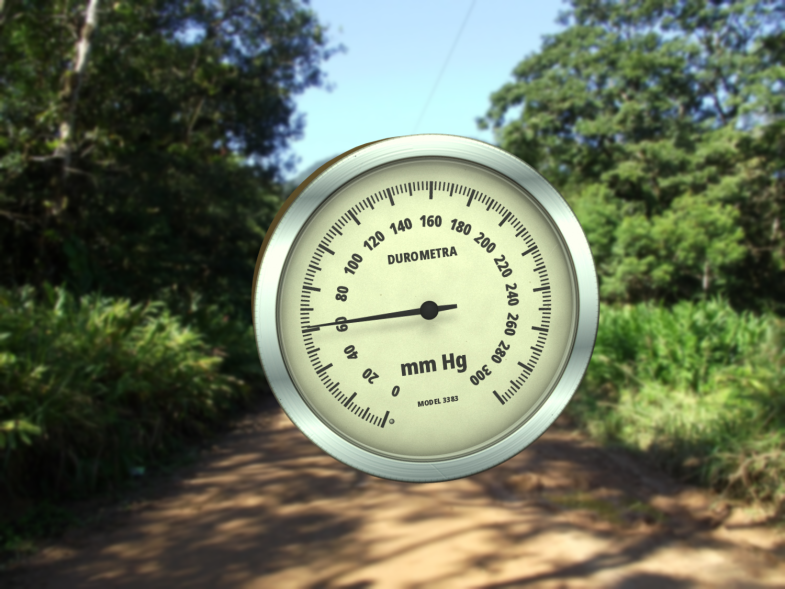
62 mmHg
